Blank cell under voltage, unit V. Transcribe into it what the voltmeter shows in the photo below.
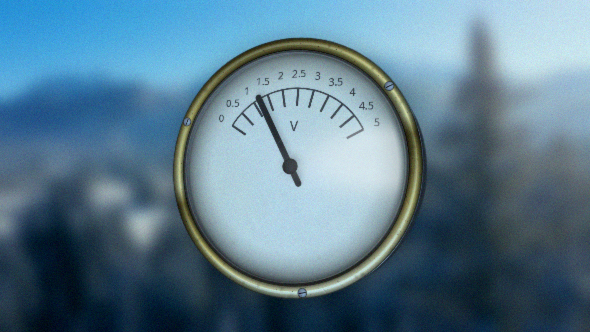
1.25 V
